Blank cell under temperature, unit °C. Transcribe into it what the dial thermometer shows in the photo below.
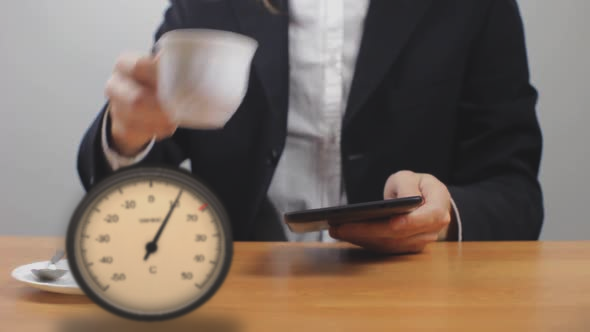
10 °C
